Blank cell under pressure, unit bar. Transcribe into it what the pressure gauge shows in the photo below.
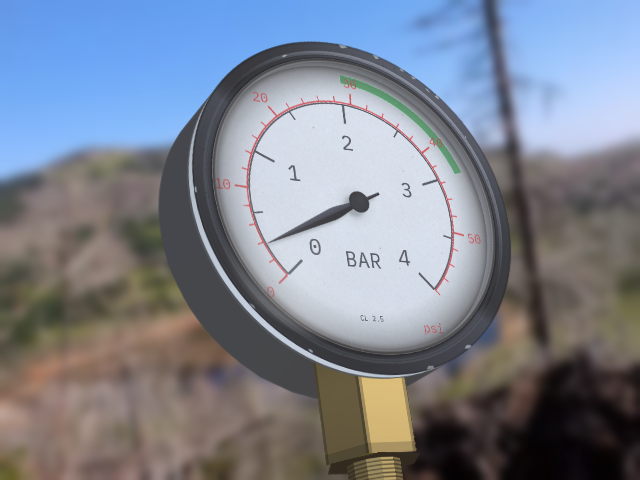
0.25 bar
